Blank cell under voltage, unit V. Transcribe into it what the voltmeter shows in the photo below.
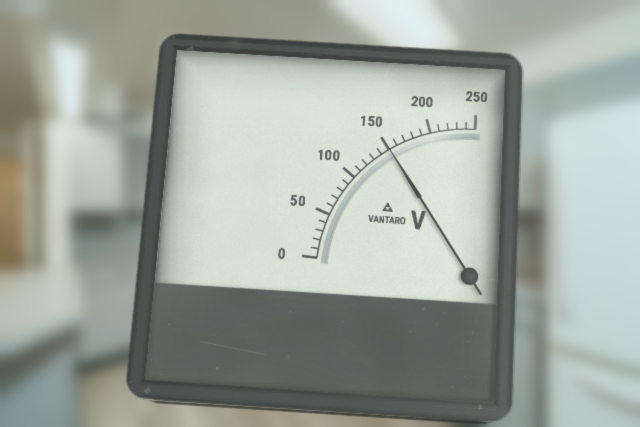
150 V
